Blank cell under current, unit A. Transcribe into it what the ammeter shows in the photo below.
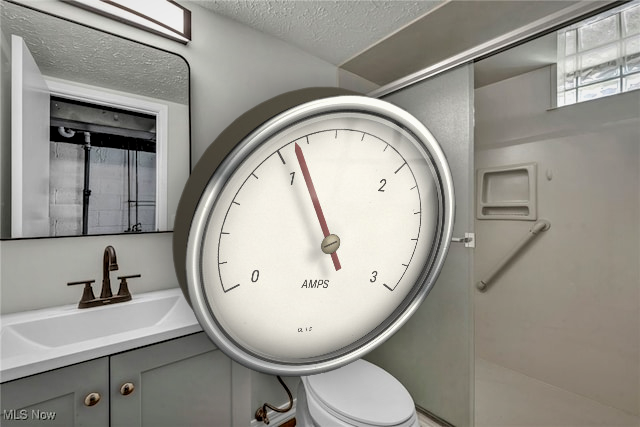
1.1 A
